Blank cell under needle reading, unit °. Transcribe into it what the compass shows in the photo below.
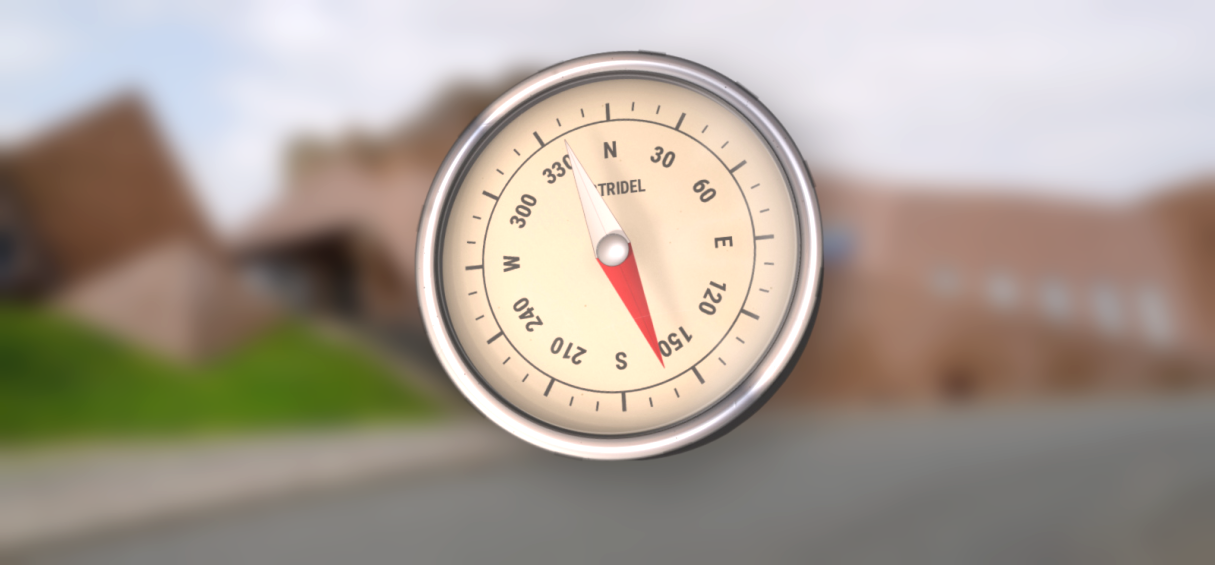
160 °
